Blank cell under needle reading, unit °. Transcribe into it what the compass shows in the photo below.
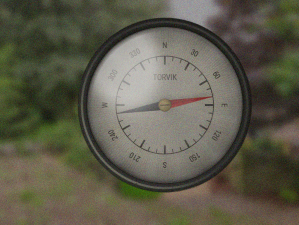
80 °
